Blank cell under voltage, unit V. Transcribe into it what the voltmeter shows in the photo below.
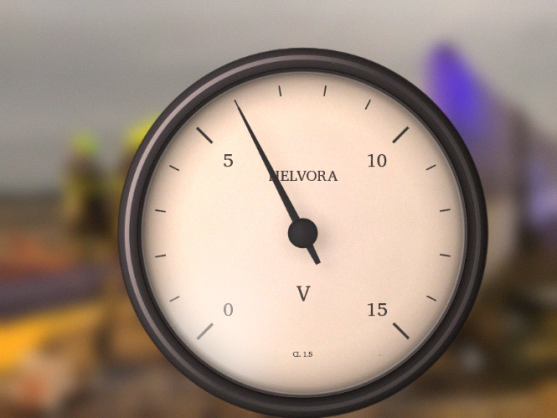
6 V
